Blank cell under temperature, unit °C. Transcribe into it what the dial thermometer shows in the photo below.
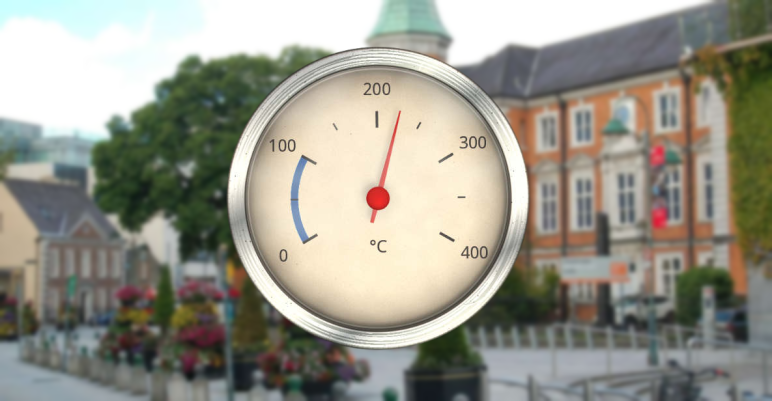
225 °C
